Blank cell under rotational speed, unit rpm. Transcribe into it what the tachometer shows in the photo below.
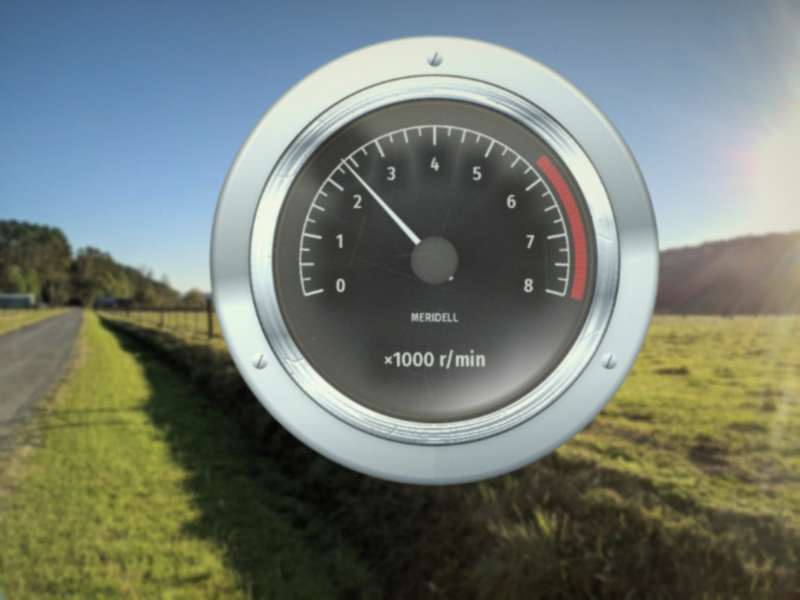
2375 rpm
